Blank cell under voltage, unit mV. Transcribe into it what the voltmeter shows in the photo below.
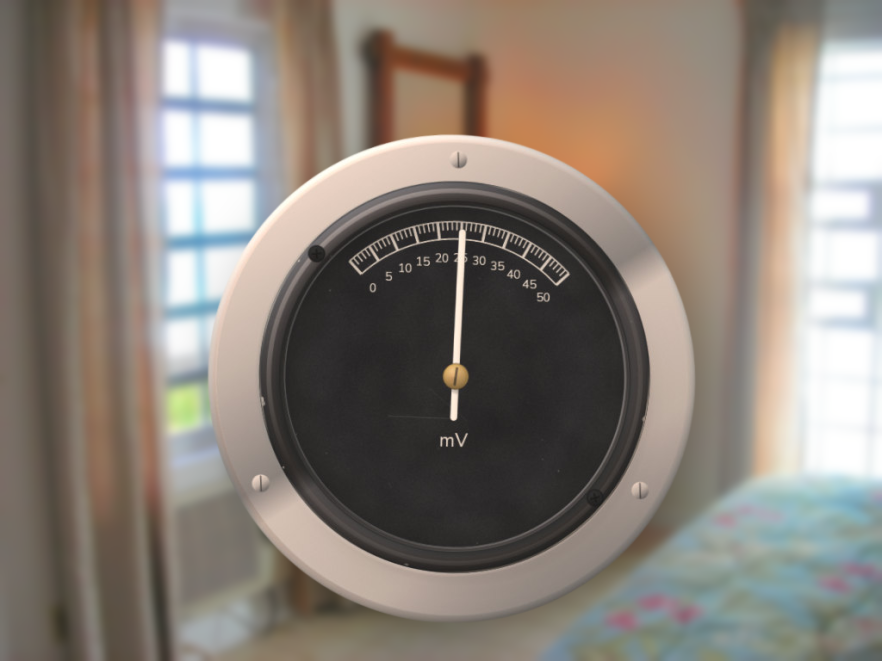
25 mV
